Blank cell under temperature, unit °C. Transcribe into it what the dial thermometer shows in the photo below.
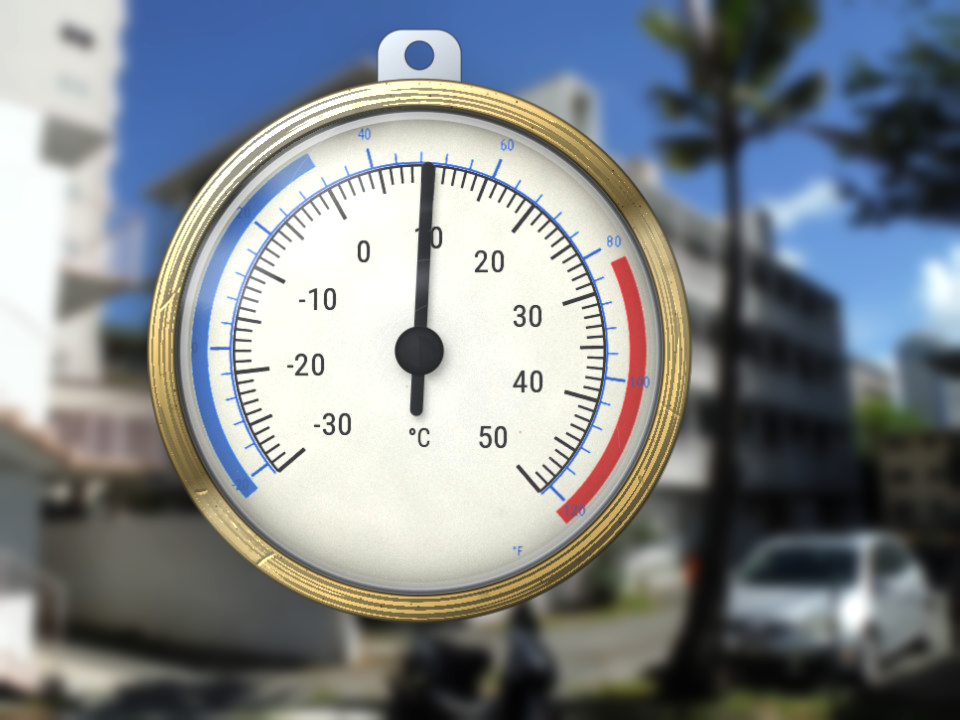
9.5 °C
